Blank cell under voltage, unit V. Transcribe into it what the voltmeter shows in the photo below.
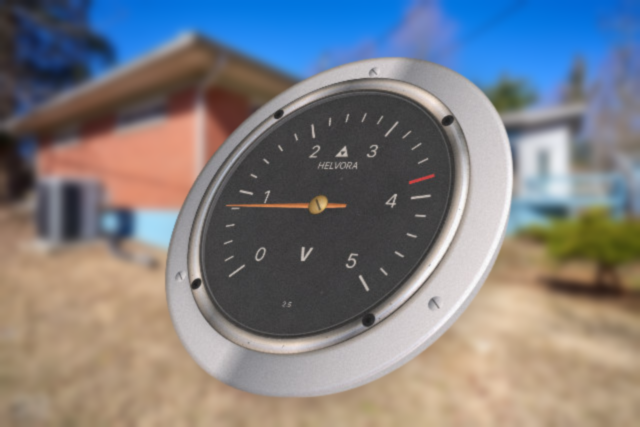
0.8 V
